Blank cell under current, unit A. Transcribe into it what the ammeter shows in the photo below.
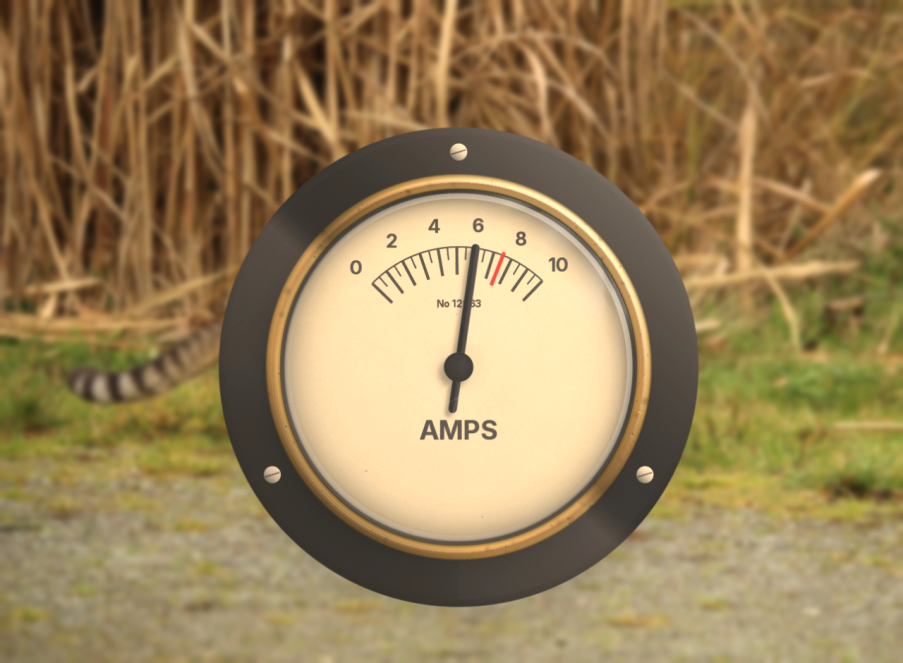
6 A
